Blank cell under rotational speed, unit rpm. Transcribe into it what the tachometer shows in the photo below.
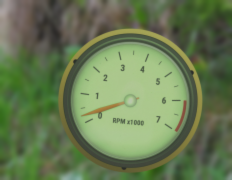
250 rpm
